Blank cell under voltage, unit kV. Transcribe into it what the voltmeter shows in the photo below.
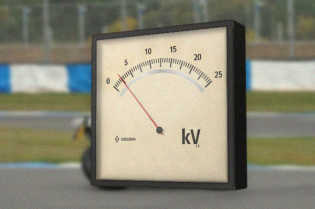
2.5 kV
